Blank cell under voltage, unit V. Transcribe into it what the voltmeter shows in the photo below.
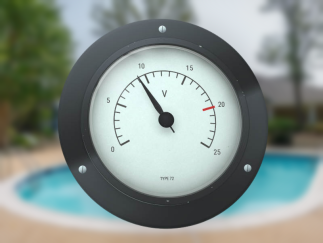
9 V
